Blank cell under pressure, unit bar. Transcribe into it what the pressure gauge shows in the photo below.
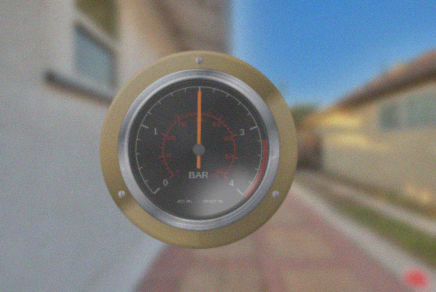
2 bar
